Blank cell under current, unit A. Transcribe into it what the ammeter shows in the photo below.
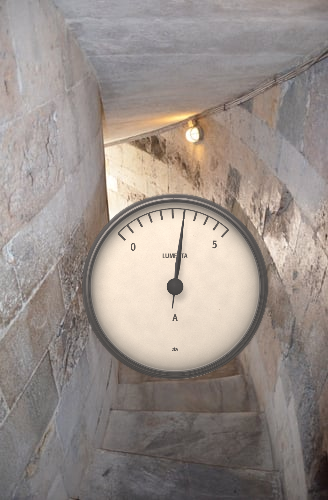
3 A
